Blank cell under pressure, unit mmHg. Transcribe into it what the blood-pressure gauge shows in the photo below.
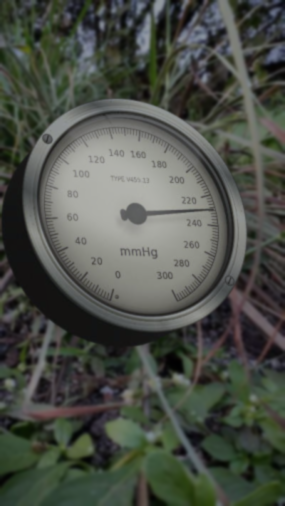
230 mmHg
